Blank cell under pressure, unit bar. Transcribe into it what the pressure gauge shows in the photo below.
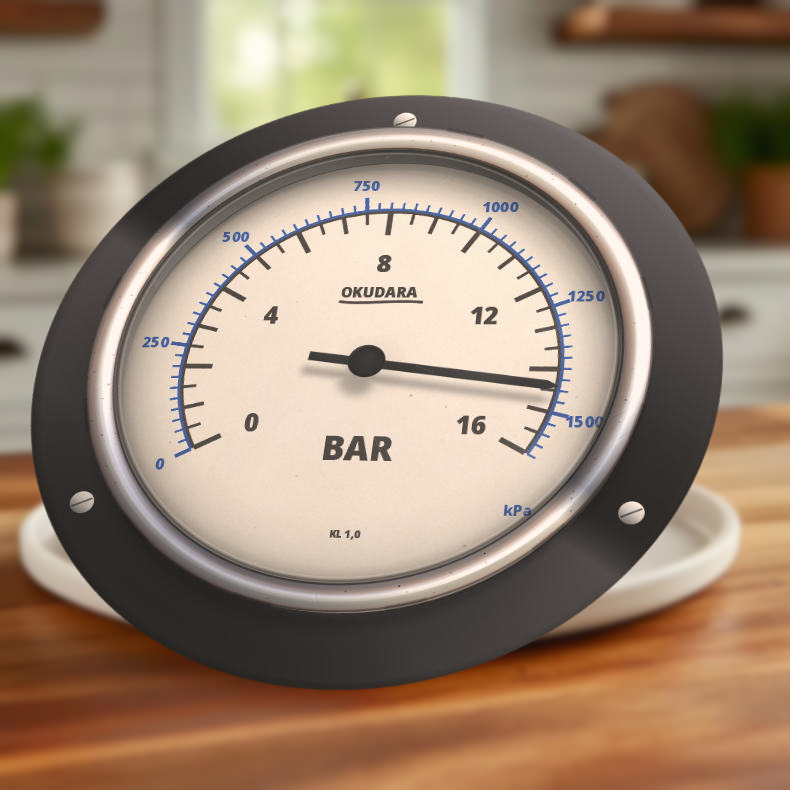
14.5 bar
